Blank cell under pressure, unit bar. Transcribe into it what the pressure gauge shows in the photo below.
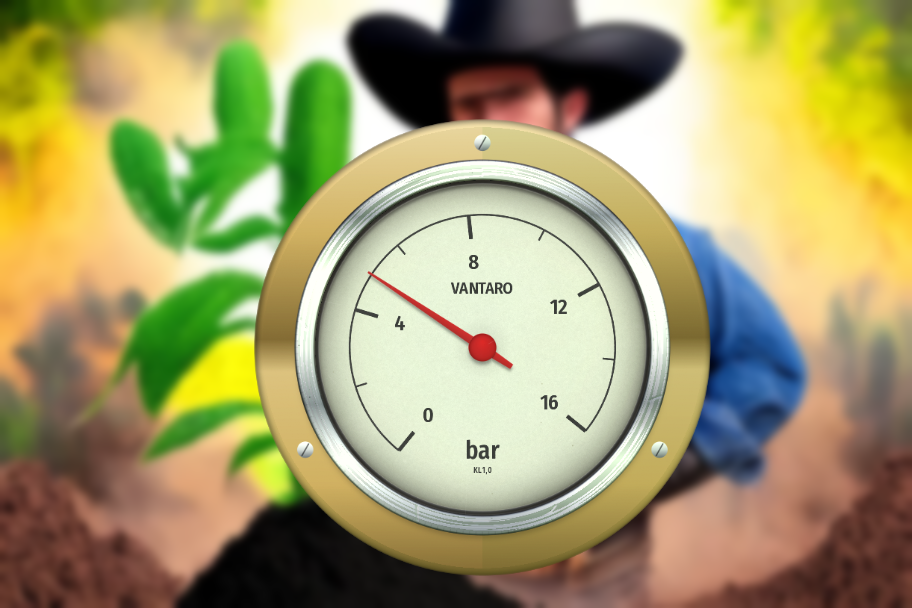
5 bar
